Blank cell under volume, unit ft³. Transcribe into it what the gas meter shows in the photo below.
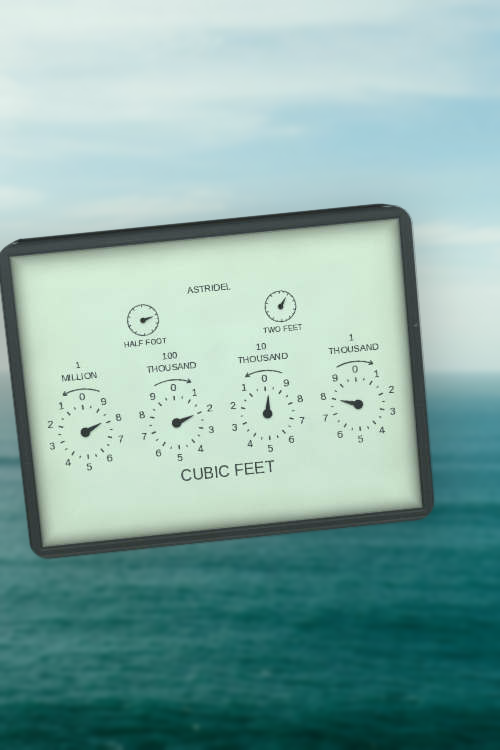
819800 ft³
